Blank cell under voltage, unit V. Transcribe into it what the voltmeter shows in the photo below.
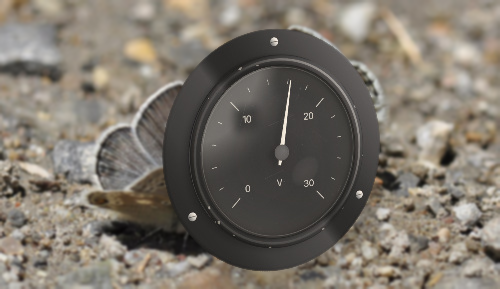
16 V
